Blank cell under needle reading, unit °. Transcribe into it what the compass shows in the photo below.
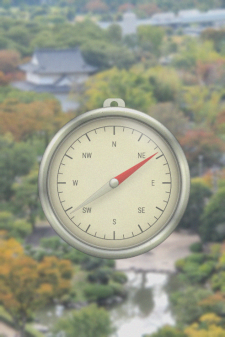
55 °
